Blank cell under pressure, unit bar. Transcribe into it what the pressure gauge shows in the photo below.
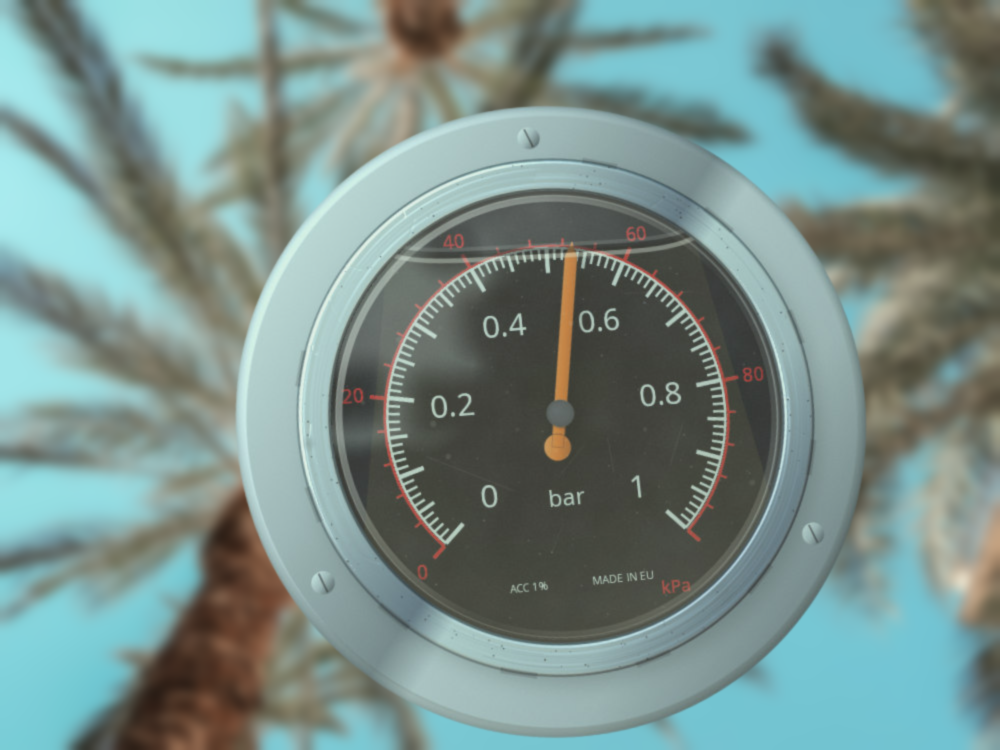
0.53 bar
